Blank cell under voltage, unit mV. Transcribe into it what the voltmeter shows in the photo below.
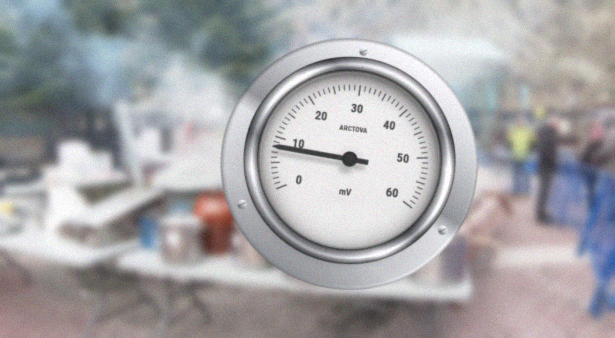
8 mV
